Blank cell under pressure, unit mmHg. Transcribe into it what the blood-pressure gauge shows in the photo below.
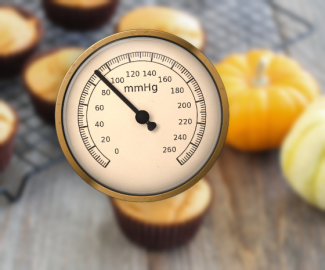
90 mmHg
